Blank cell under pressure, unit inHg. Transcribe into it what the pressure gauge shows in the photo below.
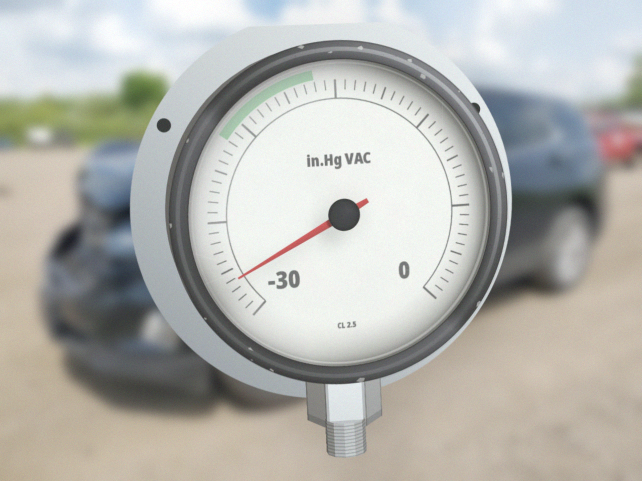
-28 inHg
